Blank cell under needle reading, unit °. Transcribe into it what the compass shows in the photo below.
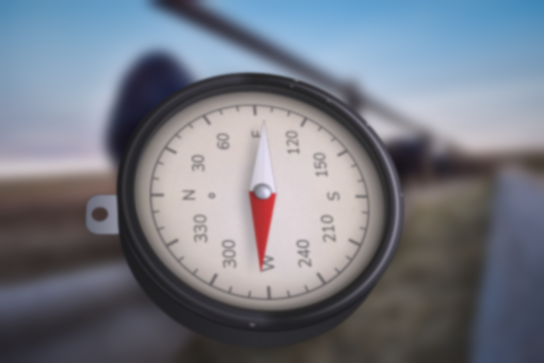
275 °
